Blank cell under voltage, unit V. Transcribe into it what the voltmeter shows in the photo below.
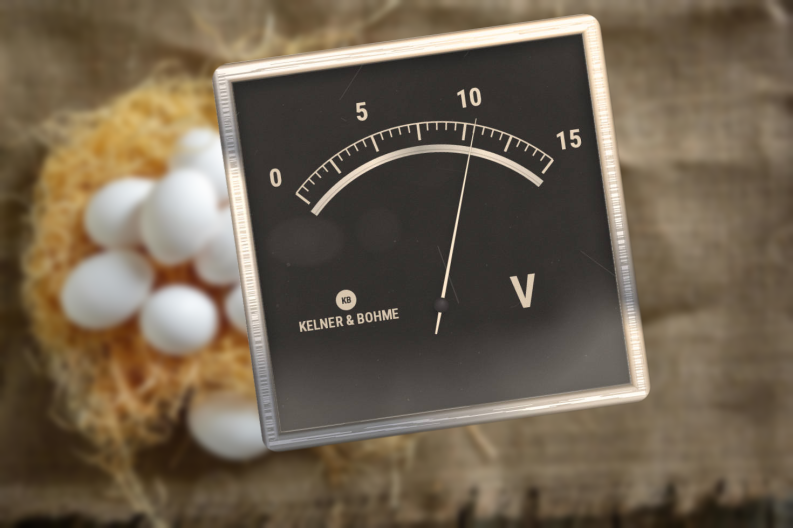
10.5 V
